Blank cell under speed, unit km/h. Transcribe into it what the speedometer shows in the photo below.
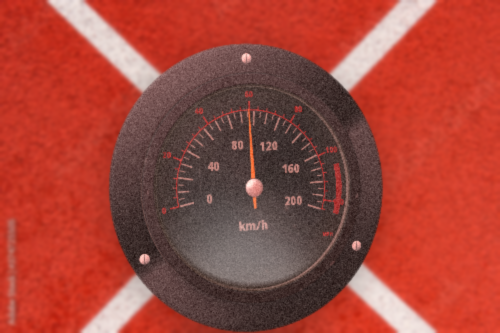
95 km/h
